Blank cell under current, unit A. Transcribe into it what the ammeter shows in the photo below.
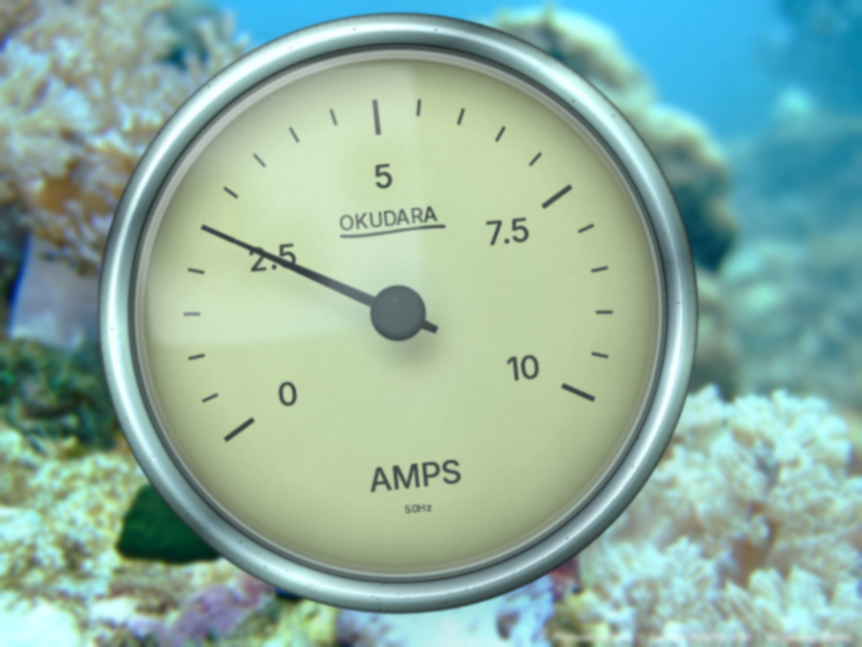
2.5 A
